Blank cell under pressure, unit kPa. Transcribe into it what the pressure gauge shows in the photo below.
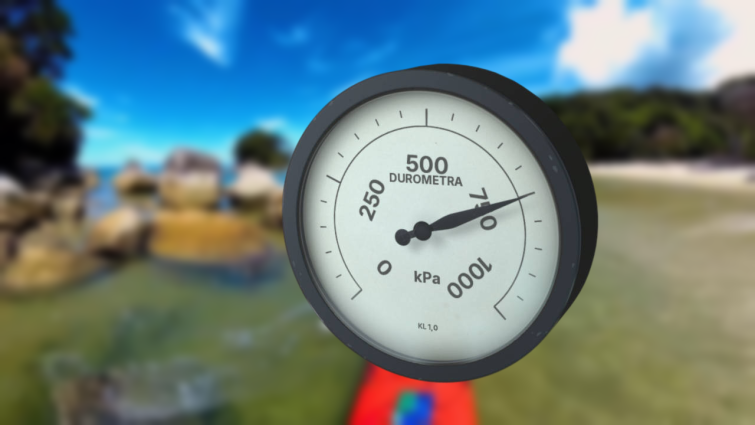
750 kPa
